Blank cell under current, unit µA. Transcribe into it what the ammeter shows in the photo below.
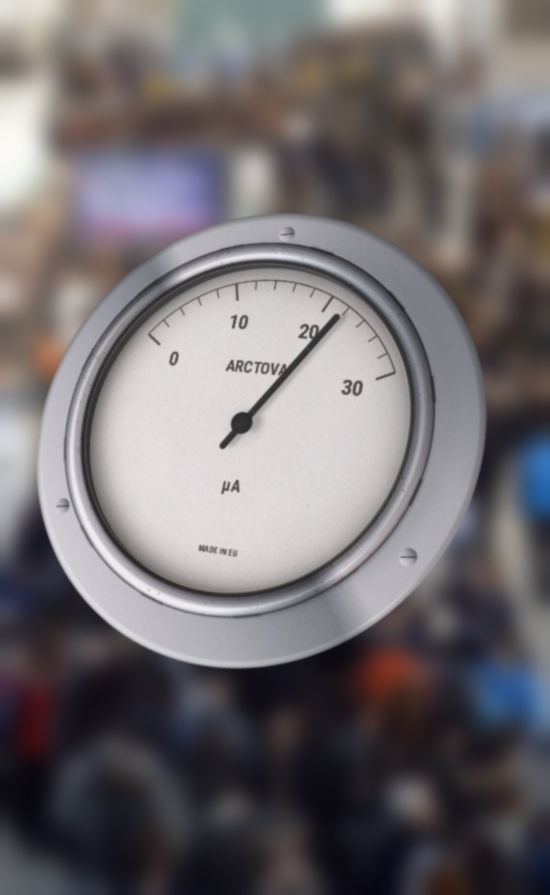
22 µA
